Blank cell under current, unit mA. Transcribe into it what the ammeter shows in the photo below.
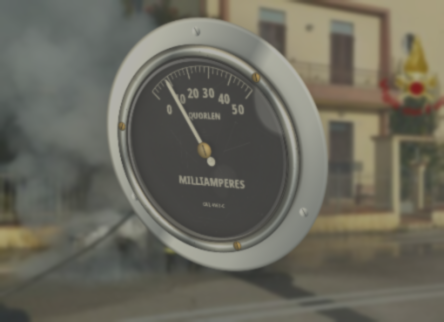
10 mA
